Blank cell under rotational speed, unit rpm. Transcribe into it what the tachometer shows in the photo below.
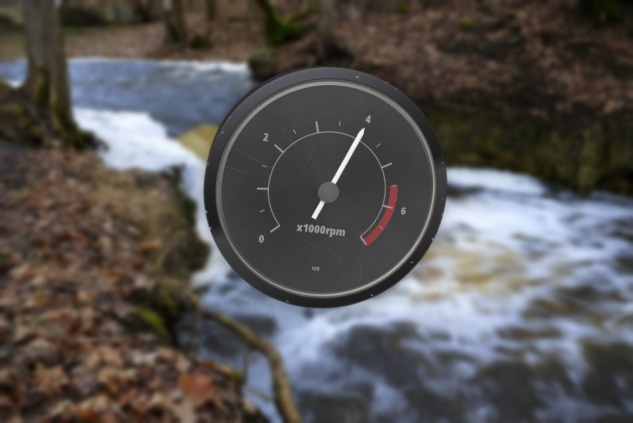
4000 rpm
